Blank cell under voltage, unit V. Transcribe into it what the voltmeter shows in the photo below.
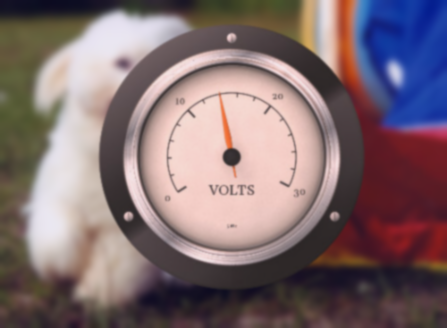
14 V
